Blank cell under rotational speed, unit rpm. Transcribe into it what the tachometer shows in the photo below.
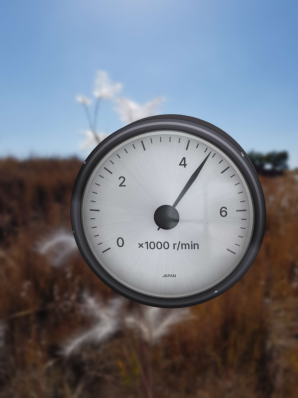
4500 rpm
